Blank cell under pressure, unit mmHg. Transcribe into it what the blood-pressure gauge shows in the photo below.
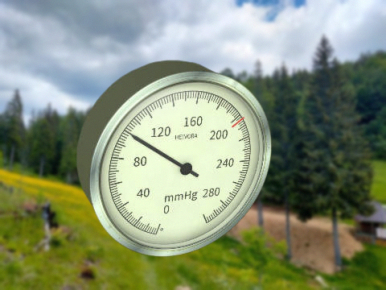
100 mmHg
